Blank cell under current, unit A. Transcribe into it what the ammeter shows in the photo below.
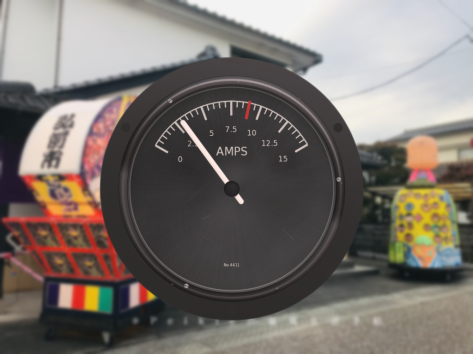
3 A
